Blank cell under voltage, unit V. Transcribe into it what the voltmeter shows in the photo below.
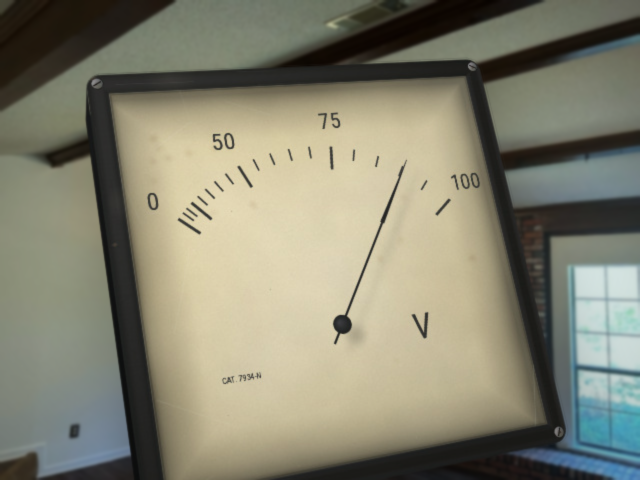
90 V
